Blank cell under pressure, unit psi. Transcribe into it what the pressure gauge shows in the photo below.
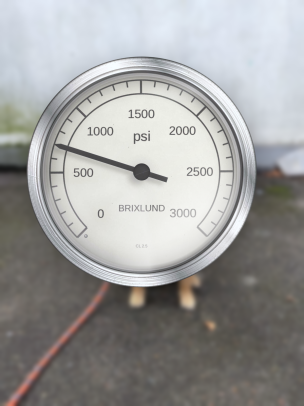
700 psi
